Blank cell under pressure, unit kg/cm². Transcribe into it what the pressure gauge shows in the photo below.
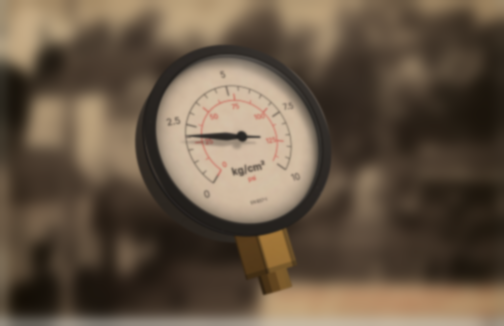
2 kg/cm²
